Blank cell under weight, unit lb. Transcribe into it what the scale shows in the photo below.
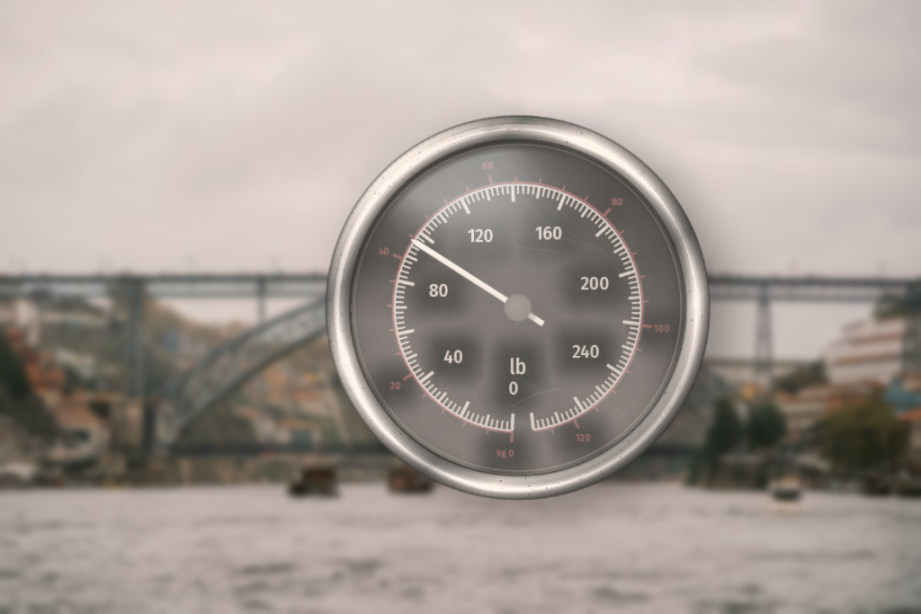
96 lb
